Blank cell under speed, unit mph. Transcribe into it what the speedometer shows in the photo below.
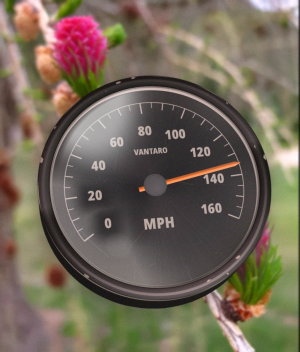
135 mph
